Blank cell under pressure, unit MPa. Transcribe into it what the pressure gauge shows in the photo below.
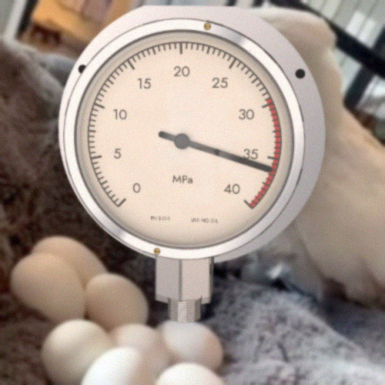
36 MPa
